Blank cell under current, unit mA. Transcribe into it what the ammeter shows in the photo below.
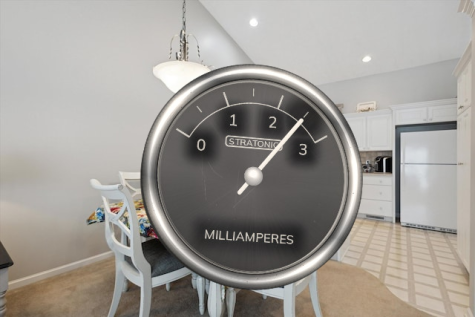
2.5 mA
